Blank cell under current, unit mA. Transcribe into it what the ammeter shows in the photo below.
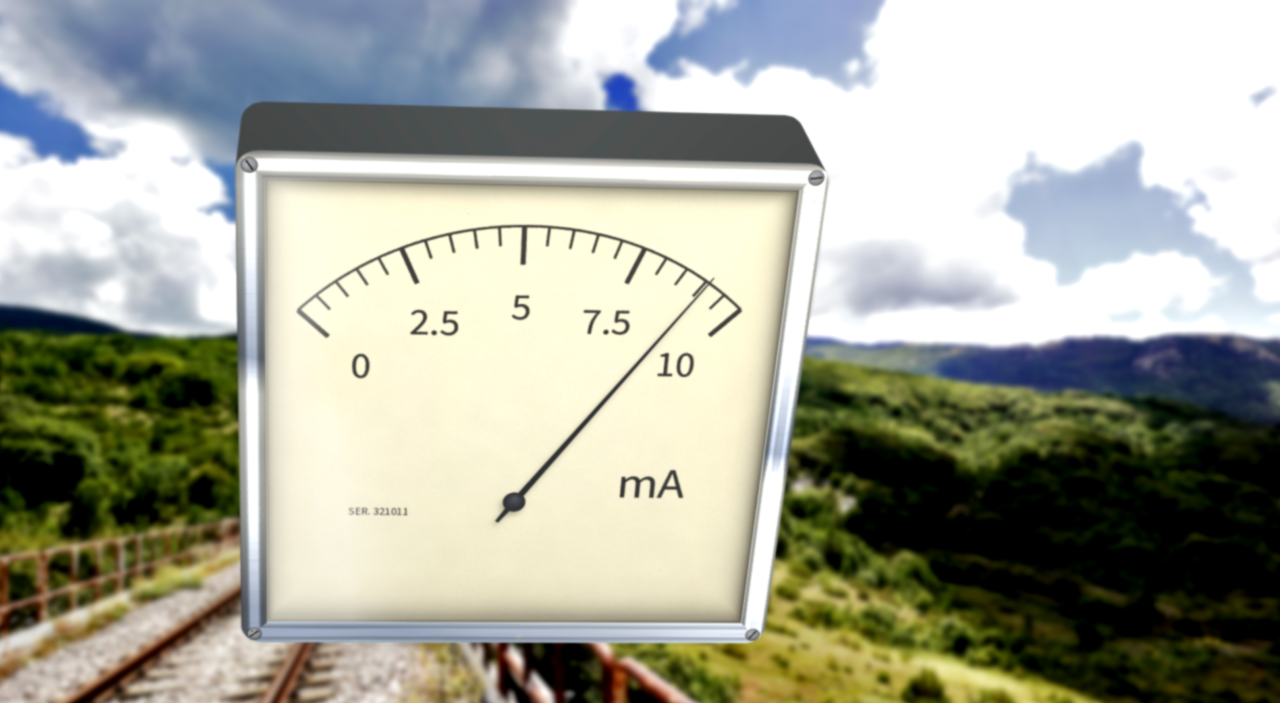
9 mA
